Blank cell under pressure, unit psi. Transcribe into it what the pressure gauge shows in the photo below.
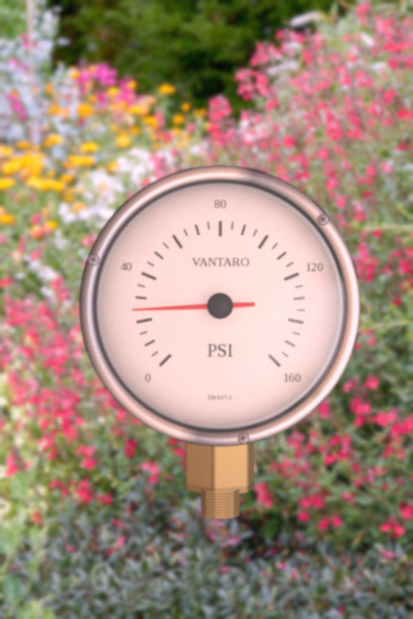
25 psi
